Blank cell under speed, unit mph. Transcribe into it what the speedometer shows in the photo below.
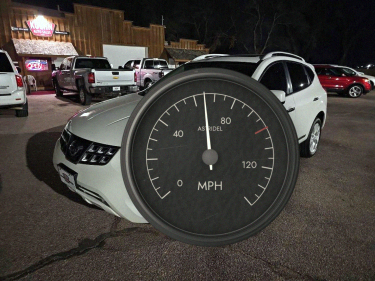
65 mph
